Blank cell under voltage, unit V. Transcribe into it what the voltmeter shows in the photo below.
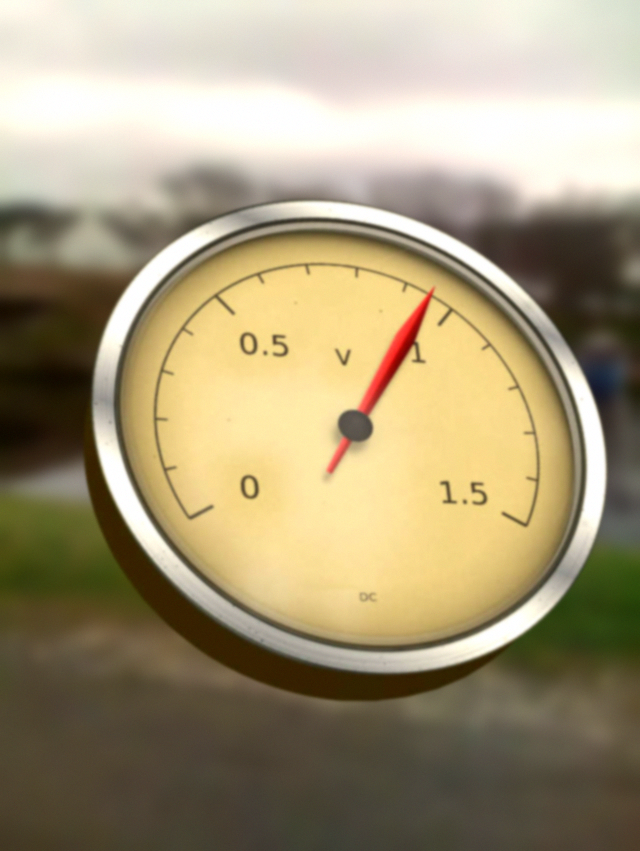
0.95 V
